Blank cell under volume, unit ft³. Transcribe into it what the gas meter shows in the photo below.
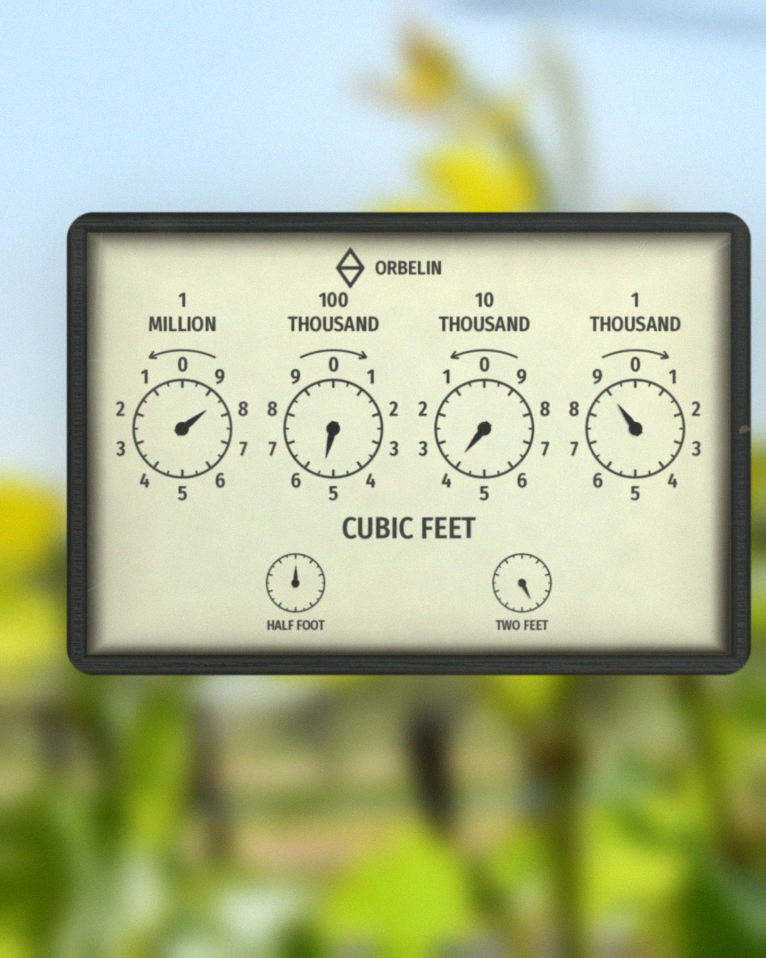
853900 ft³
